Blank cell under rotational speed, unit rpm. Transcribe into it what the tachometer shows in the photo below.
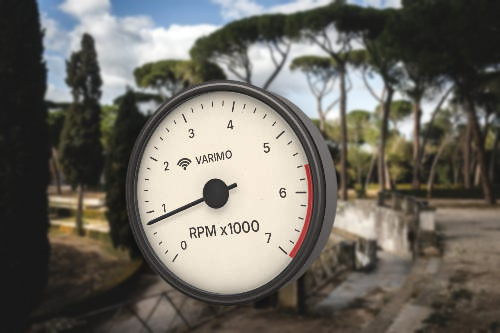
800 rpm
